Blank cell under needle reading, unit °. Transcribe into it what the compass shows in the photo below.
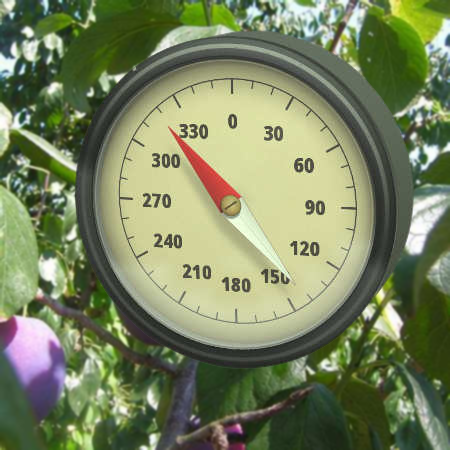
320 °
